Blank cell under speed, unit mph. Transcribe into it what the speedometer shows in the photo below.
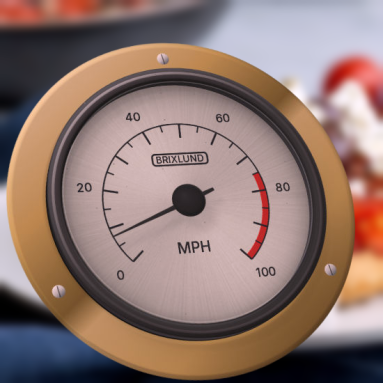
7.5 mph
